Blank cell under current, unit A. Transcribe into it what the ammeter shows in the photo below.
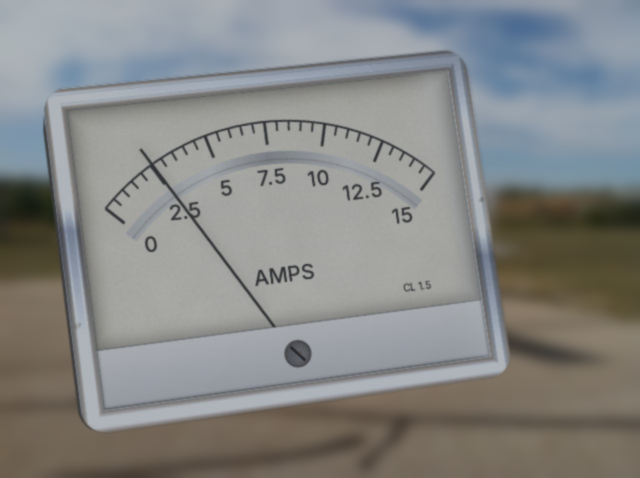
2.5 A
